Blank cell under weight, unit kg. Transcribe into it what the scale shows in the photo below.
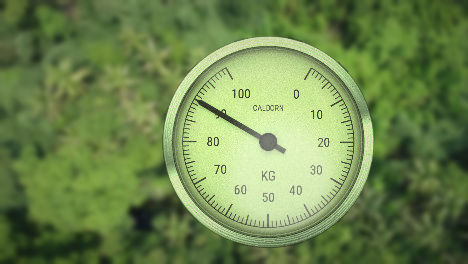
90 kg
